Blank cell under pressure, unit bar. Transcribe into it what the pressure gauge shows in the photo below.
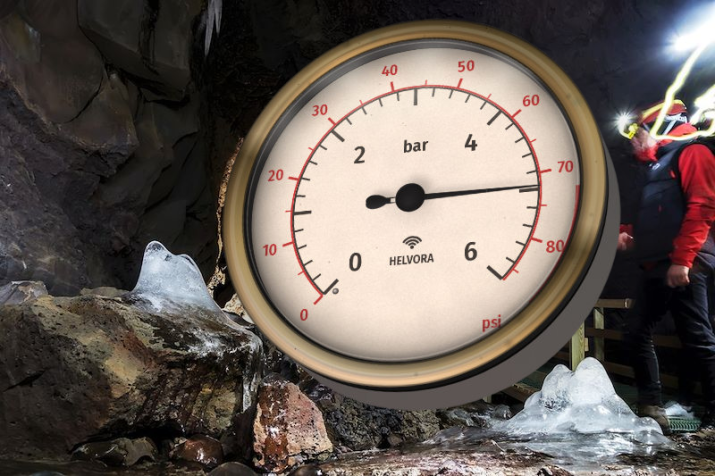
5 bar
